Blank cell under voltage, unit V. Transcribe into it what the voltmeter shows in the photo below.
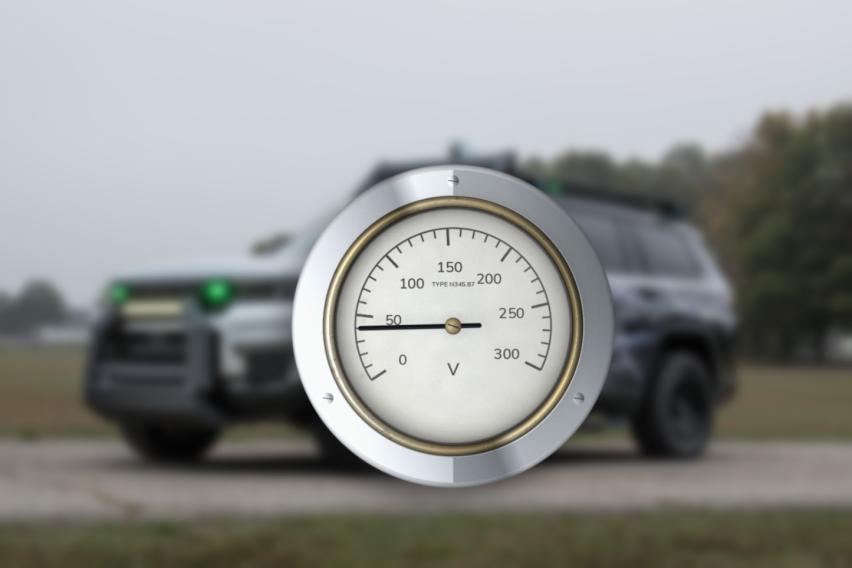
40 V
